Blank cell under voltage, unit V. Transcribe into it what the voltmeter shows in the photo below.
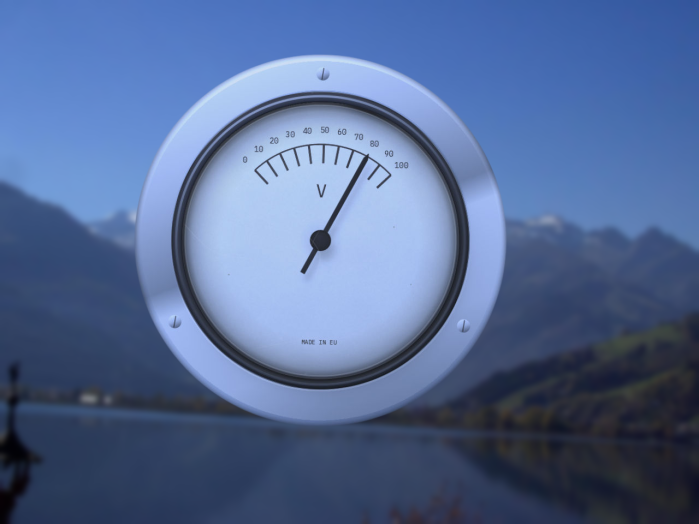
80 V
